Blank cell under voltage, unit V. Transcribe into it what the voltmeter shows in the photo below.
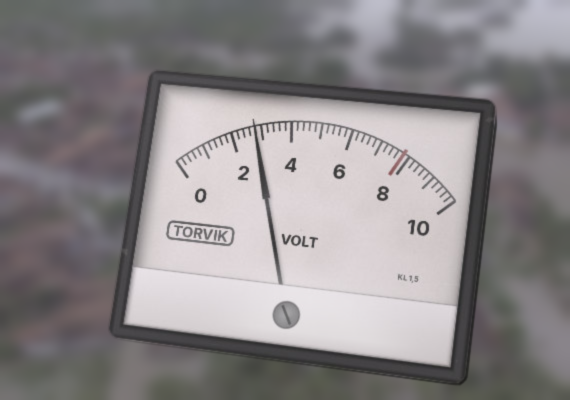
2.8 V
